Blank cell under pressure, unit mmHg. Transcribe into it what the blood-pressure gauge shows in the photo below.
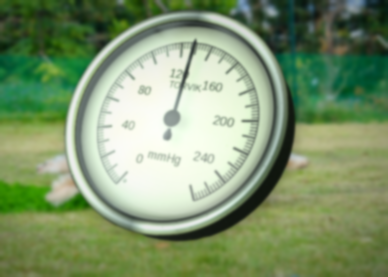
130 mmHg
